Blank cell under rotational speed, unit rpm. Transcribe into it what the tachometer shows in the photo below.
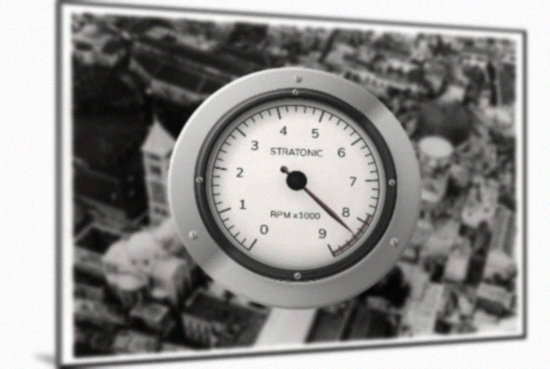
8400 rpm
